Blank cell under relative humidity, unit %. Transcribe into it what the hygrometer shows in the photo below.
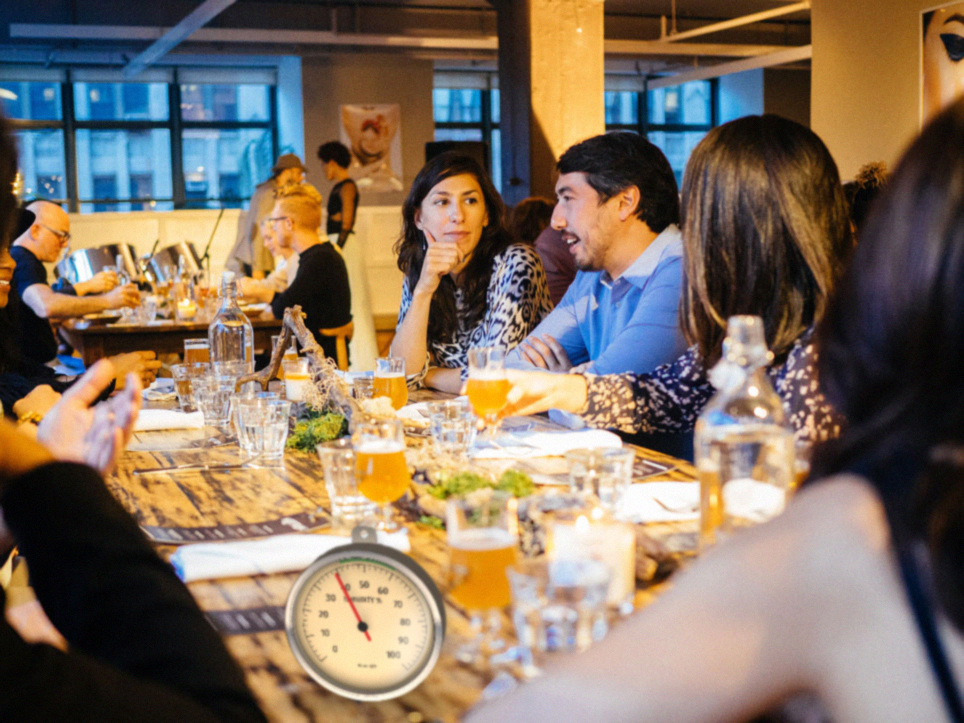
40 %
